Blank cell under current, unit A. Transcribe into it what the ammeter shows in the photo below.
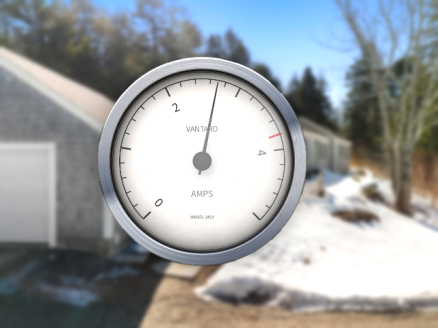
2.7 A
